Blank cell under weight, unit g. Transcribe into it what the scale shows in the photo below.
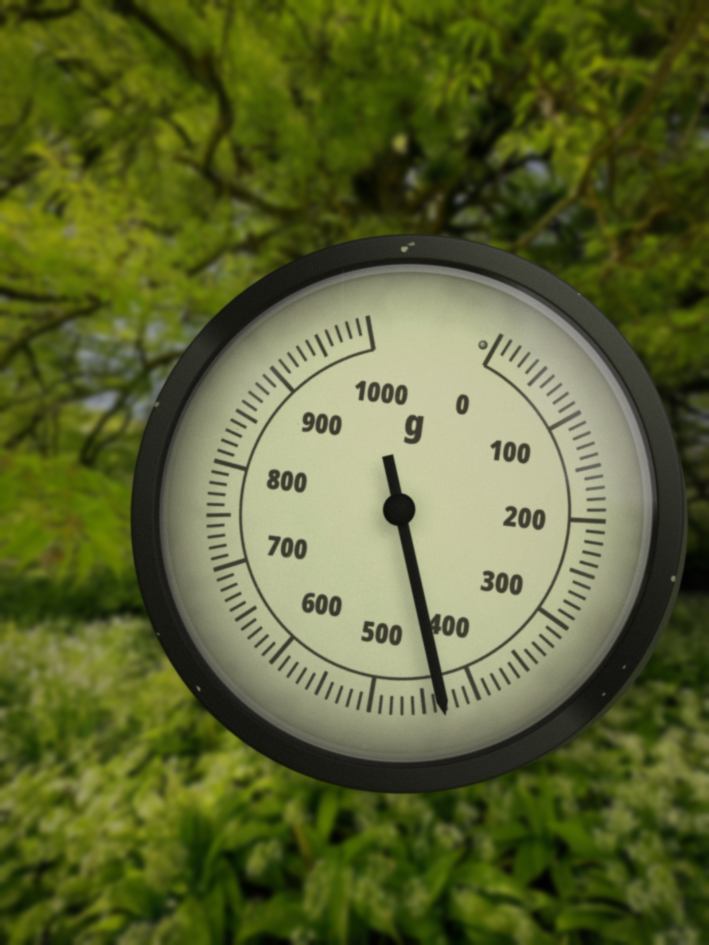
430 g
